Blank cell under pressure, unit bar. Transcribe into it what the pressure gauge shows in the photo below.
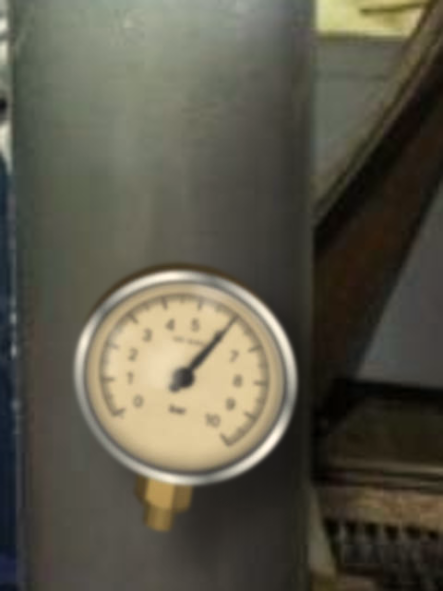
6 bar
